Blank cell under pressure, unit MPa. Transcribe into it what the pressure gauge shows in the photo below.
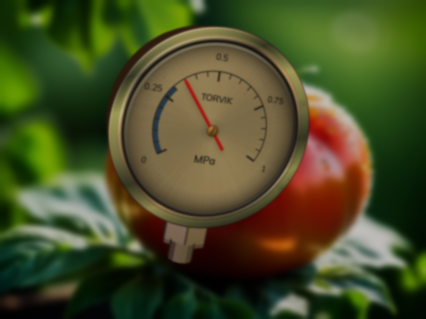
0.35 MPa
